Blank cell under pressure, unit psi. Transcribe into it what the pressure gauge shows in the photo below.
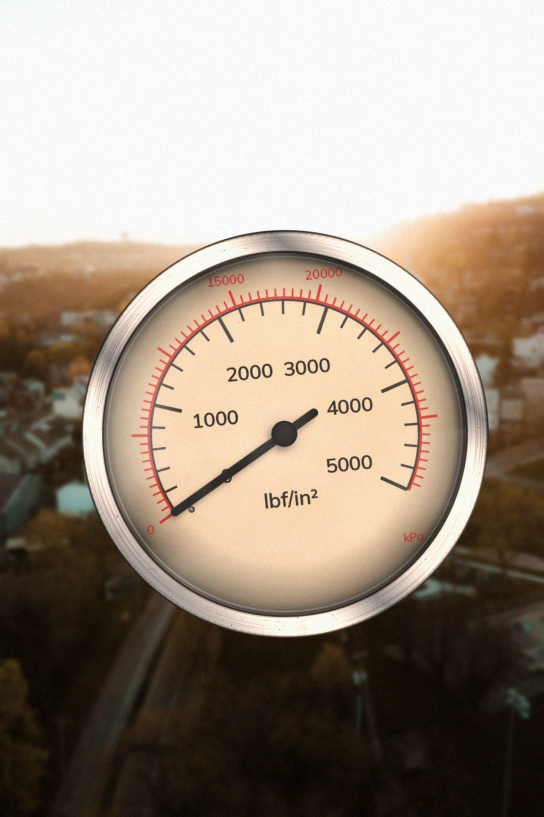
0 psi
